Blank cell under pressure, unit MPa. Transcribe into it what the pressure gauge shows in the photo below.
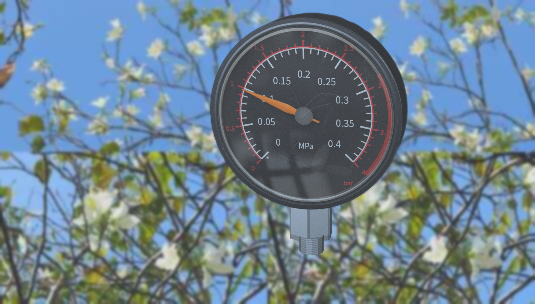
0.1 MPa
